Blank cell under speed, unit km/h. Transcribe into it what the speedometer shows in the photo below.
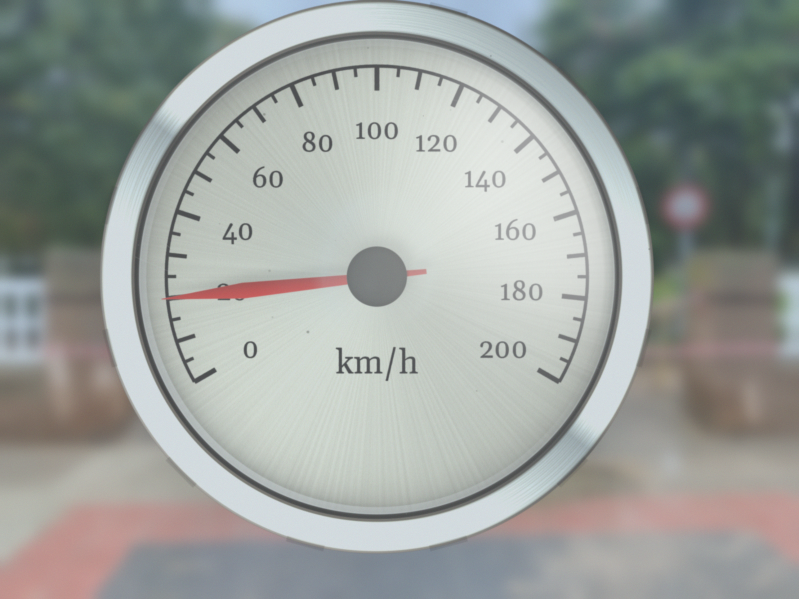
20 km/h
